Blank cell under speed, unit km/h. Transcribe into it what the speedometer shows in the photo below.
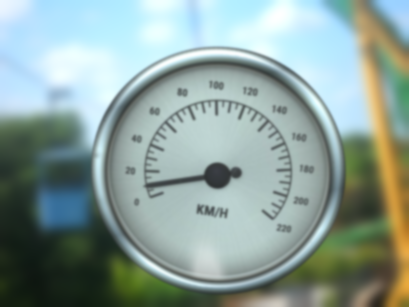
10 km/h
